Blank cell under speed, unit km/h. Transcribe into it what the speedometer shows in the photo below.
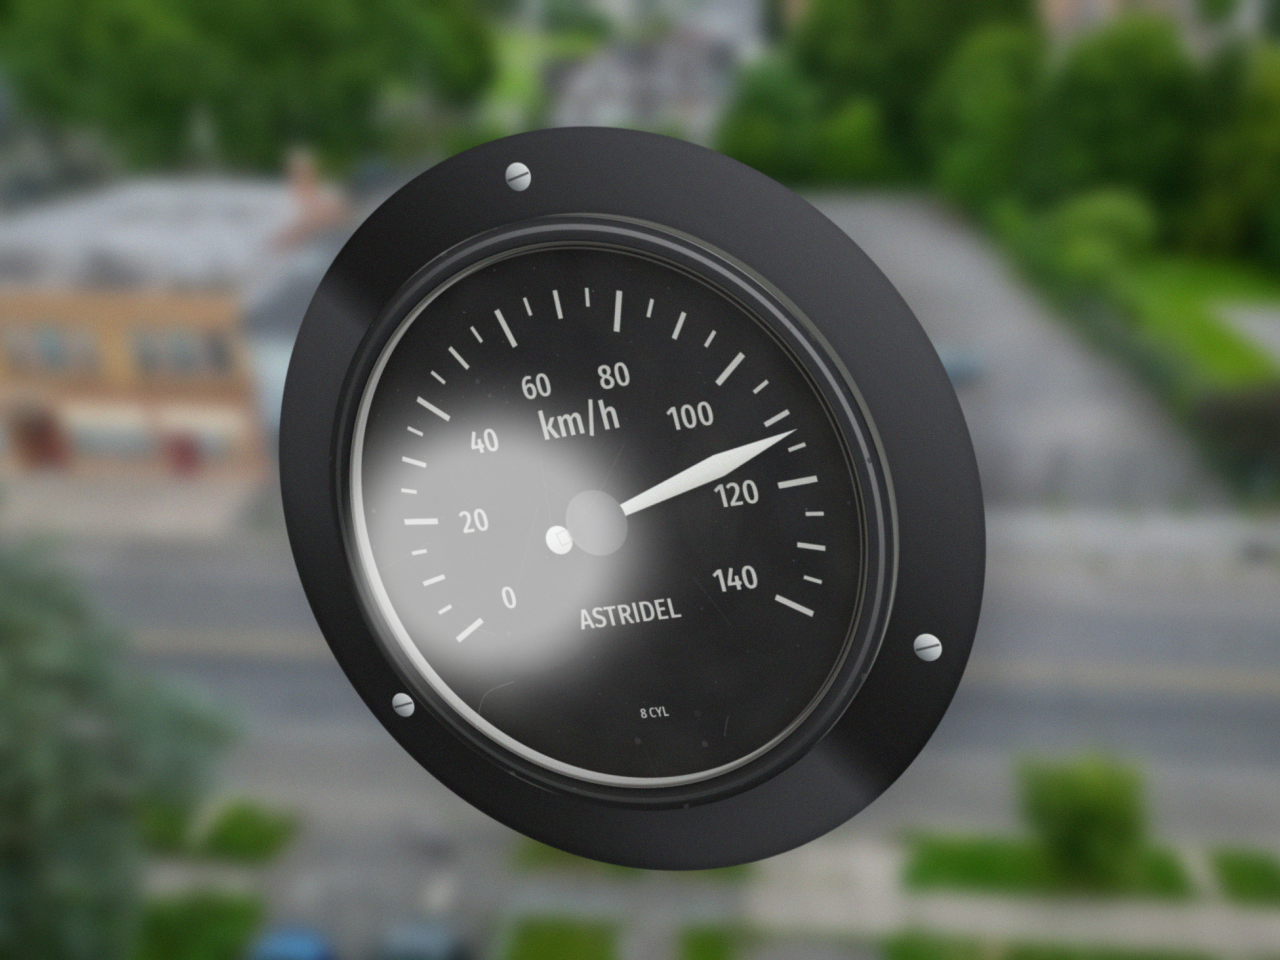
112.5 km/h
